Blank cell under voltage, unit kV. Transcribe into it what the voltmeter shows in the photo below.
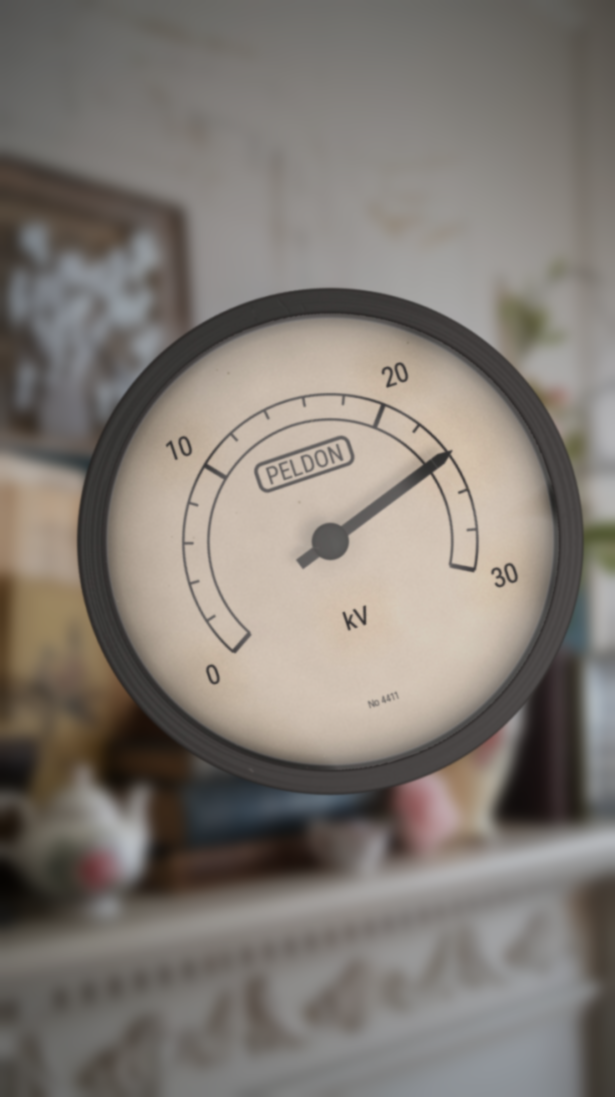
24 kV
